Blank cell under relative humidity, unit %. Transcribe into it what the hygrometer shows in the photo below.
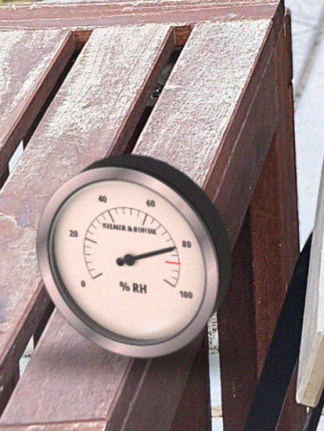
80 %
